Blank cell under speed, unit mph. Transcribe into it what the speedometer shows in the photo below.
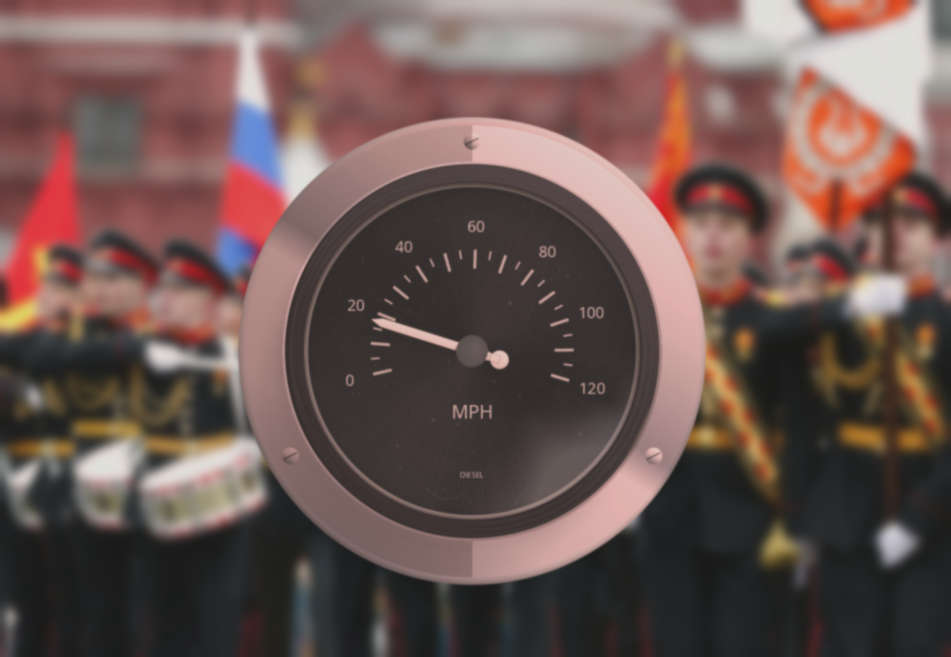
17.5 mph
